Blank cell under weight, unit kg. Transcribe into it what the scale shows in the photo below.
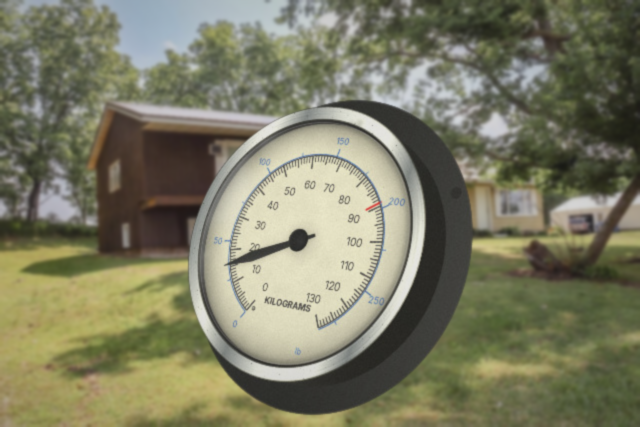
15 kg
